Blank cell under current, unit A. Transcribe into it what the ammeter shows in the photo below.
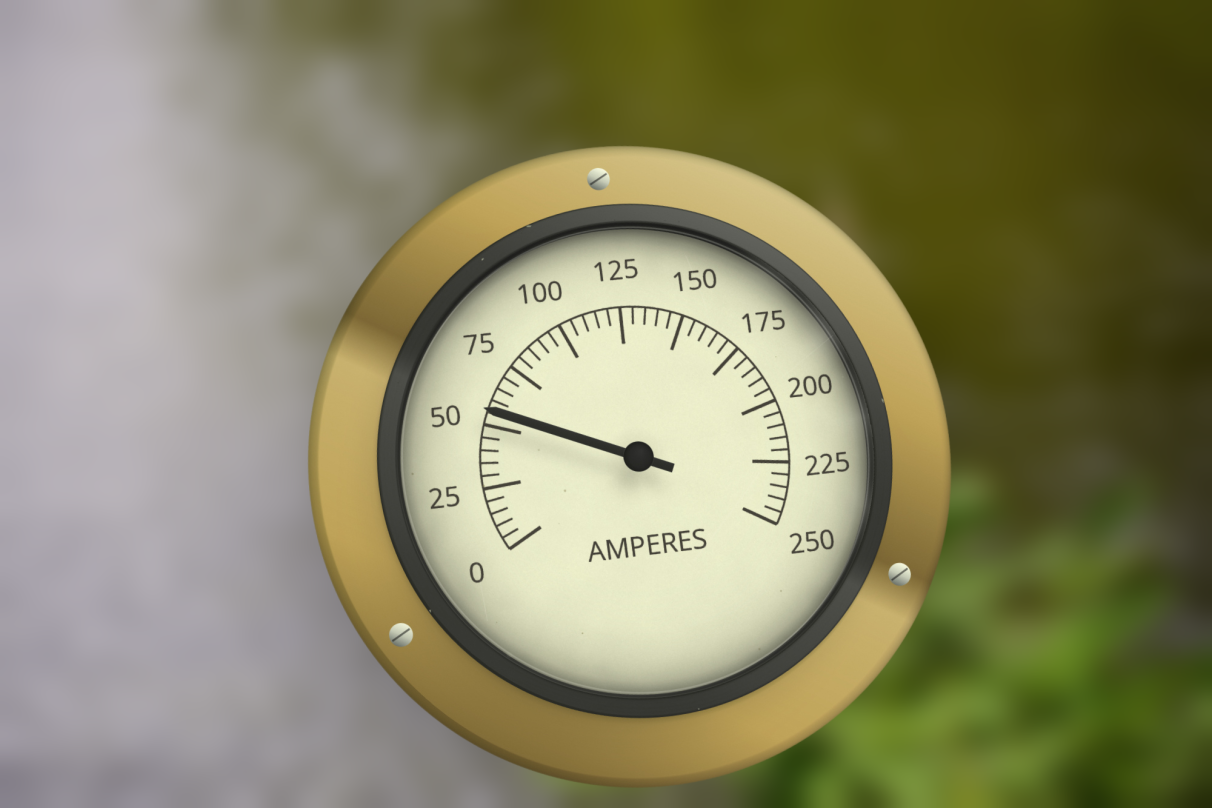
55 A
